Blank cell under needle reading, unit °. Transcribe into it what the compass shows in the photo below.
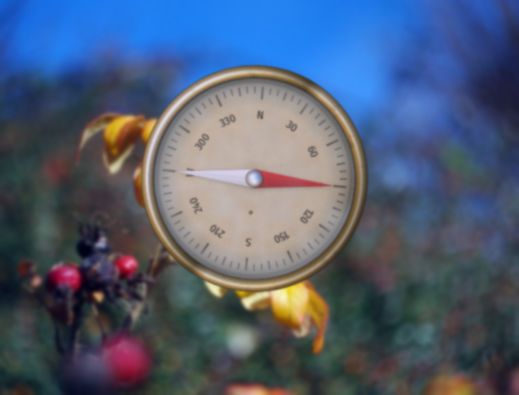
90 °
